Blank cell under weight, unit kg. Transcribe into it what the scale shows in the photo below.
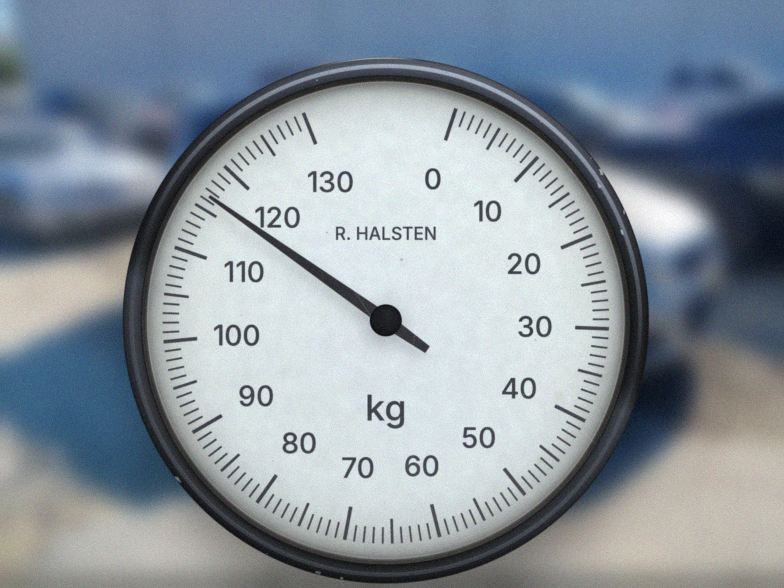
116.5 kg
